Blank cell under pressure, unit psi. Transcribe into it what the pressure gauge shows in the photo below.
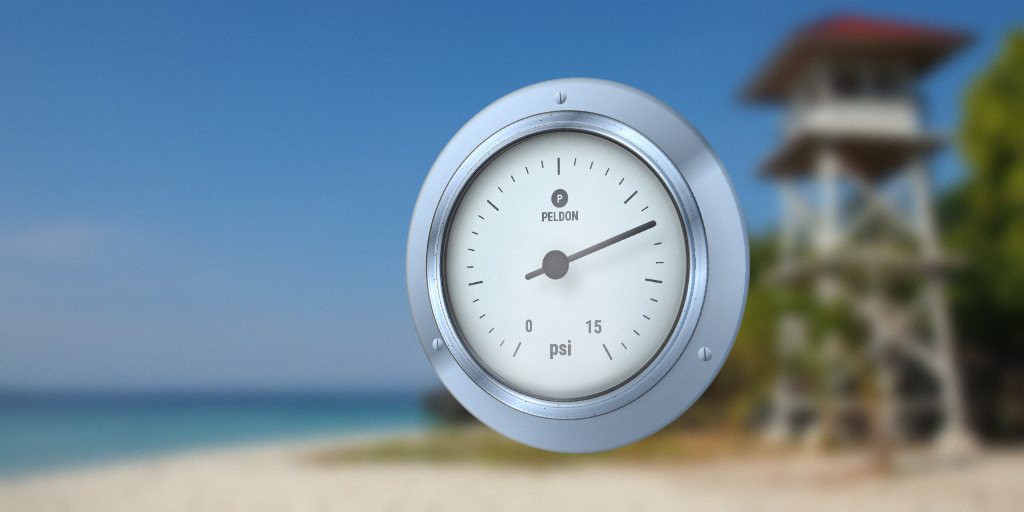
11 psi
